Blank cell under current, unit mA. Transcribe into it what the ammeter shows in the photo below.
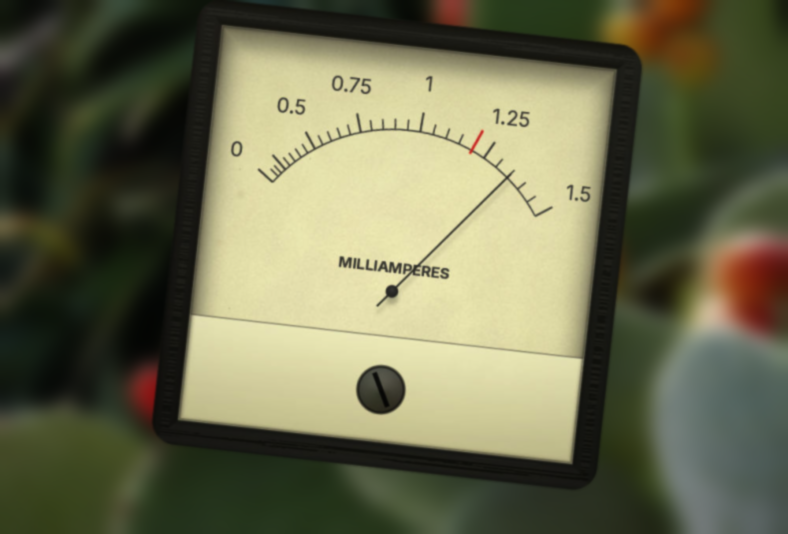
1.35 mA
